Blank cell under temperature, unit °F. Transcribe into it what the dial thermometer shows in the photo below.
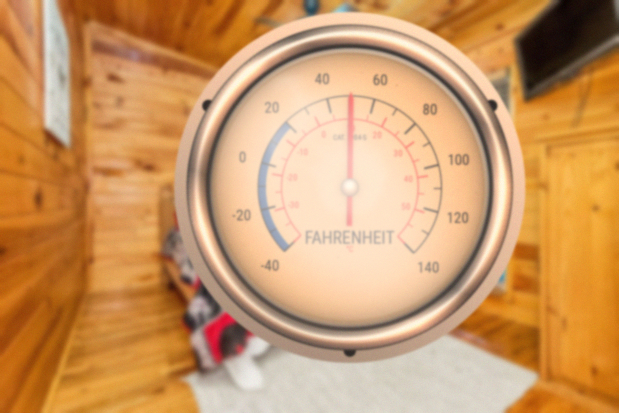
50 °F
